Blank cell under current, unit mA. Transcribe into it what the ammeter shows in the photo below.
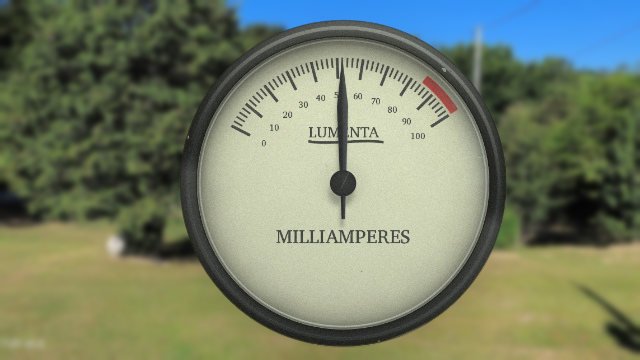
52 mA
